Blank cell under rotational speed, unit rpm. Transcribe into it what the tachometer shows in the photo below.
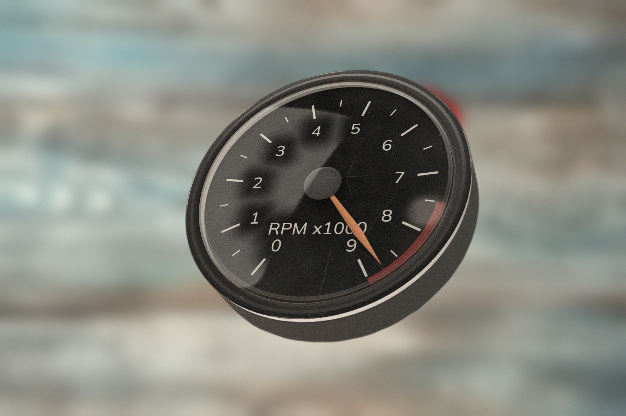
8750 rpm
